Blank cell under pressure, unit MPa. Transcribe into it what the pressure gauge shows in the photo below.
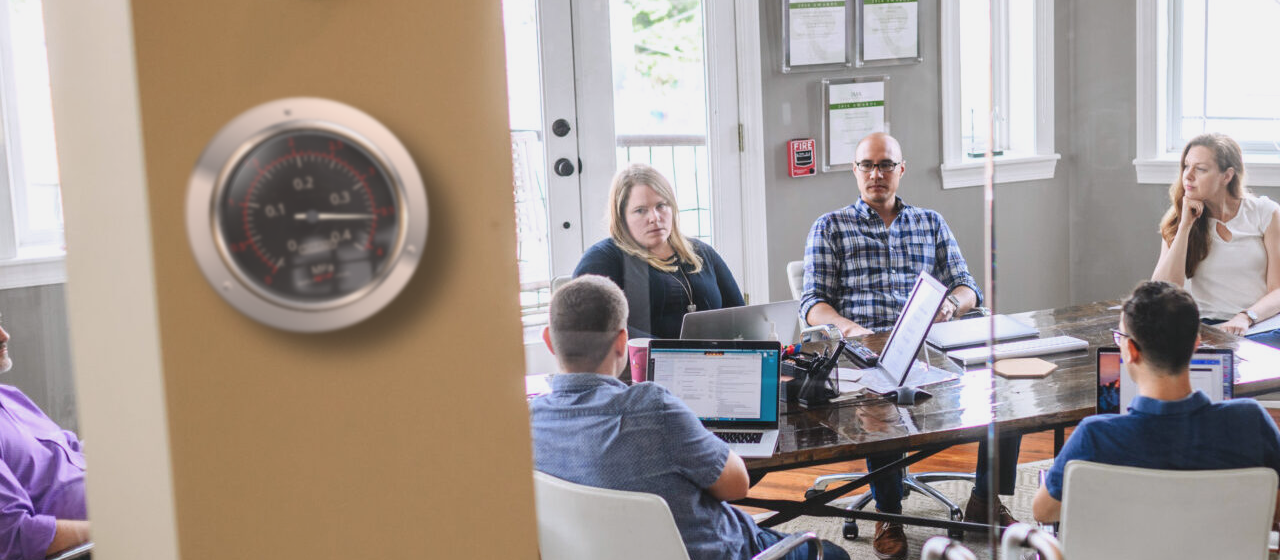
0.35 MPa
